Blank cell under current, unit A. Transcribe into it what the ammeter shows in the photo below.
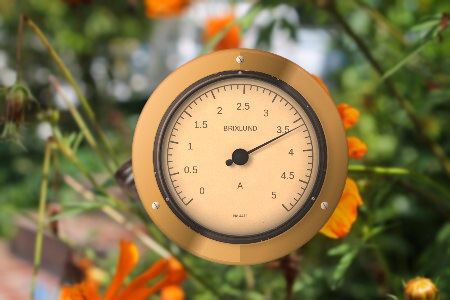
3.6 A
